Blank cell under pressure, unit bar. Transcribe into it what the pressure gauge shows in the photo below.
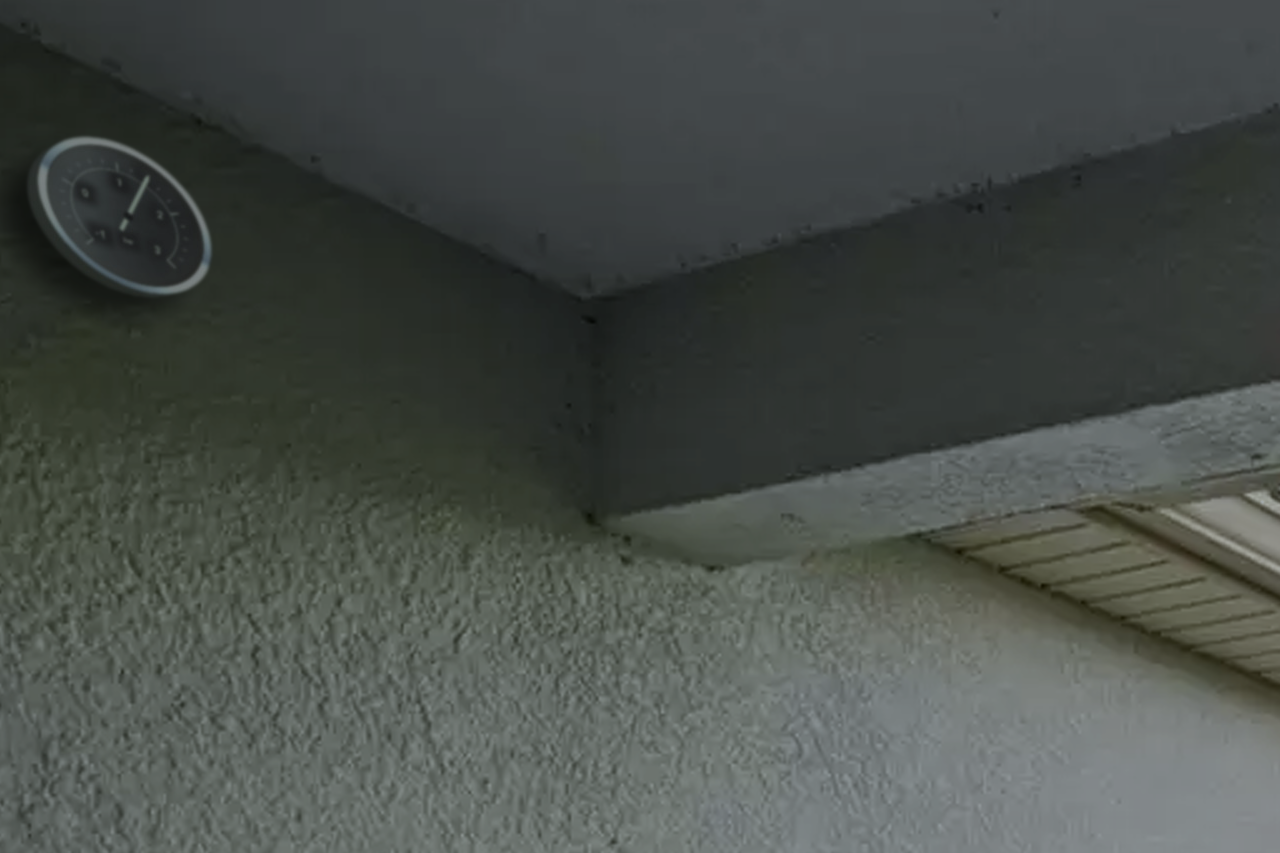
1.4 bar
